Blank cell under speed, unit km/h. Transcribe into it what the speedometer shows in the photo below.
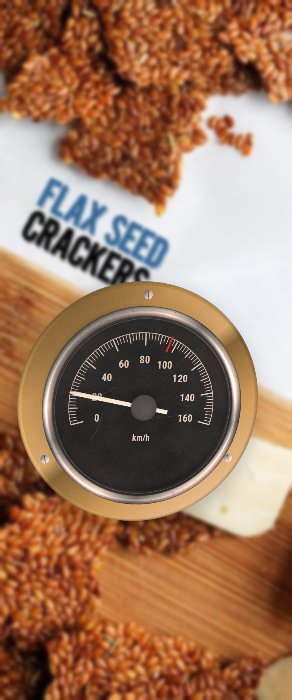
20 km/h
